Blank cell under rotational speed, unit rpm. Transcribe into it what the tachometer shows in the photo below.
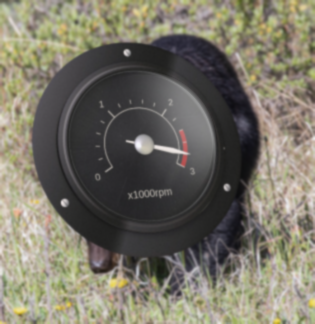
2800 rpm
